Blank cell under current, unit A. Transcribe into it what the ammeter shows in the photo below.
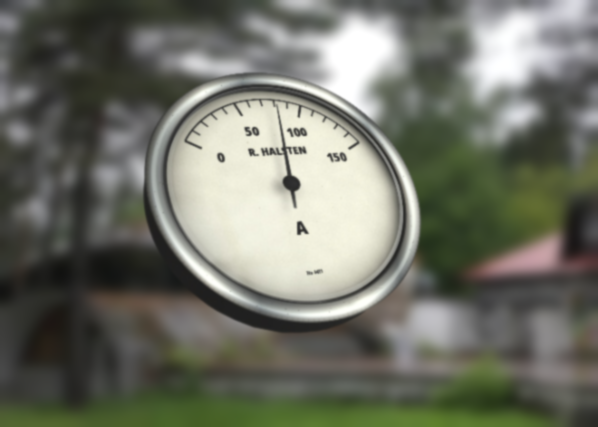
80 A
